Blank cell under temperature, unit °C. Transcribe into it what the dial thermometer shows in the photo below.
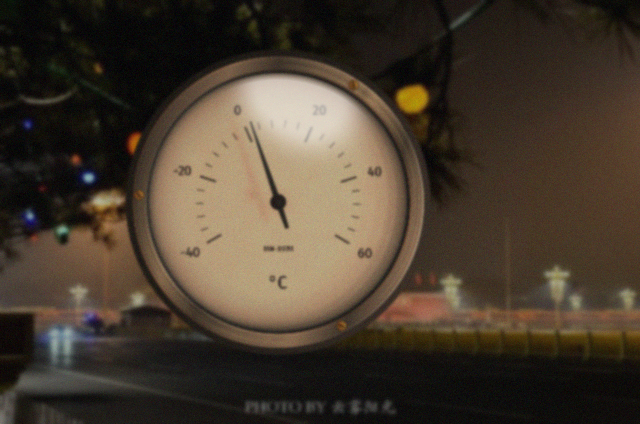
2 °C
